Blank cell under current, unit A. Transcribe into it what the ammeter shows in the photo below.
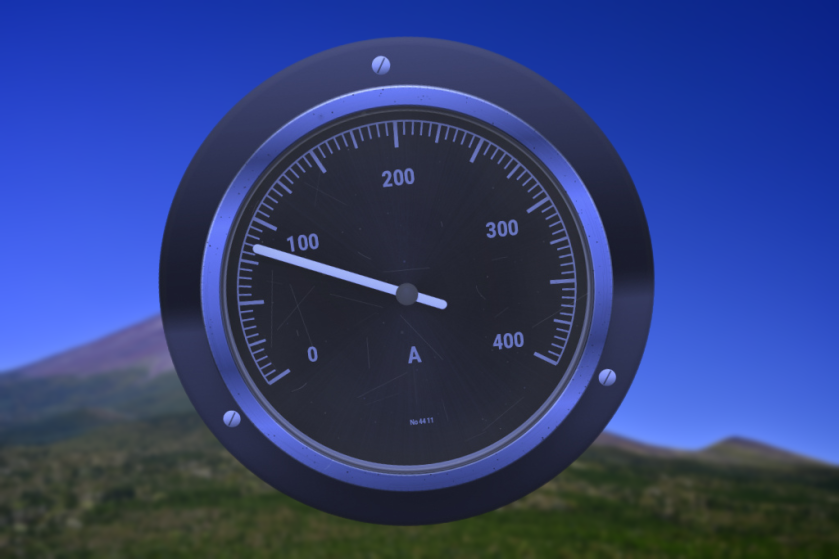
85 A
